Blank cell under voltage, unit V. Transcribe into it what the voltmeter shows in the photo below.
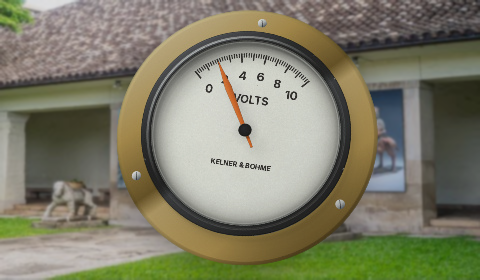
2 V
